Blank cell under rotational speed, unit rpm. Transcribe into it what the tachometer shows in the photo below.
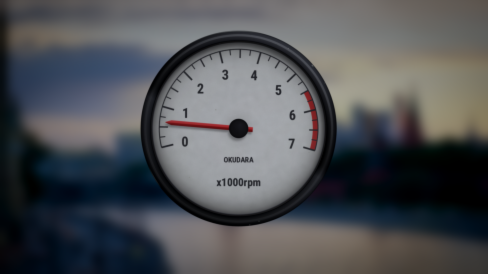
625 rpm
